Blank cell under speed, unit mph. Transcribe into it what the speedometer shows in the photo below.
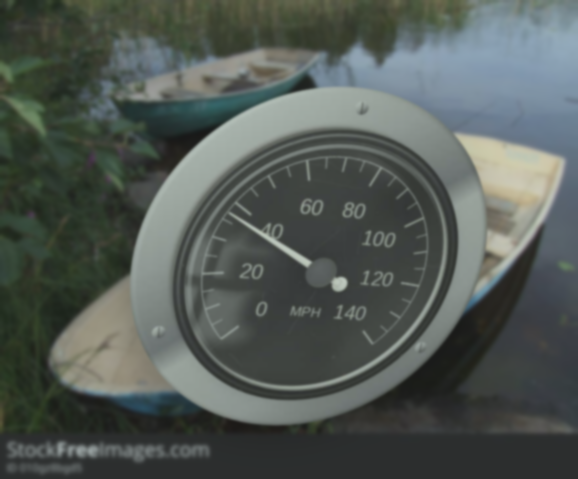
37.5 mph
